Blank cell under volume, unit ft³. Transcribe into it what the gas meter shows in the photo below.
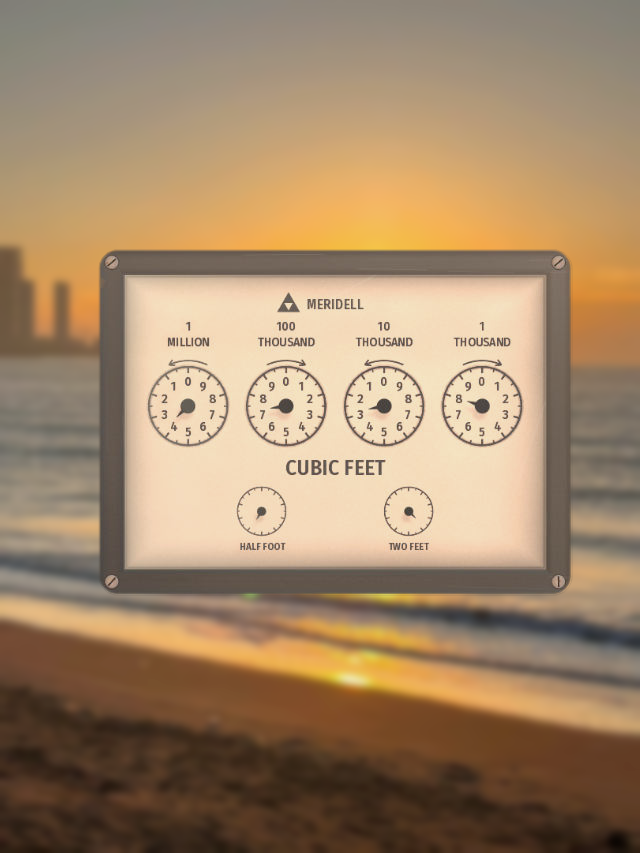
372800 ft³
